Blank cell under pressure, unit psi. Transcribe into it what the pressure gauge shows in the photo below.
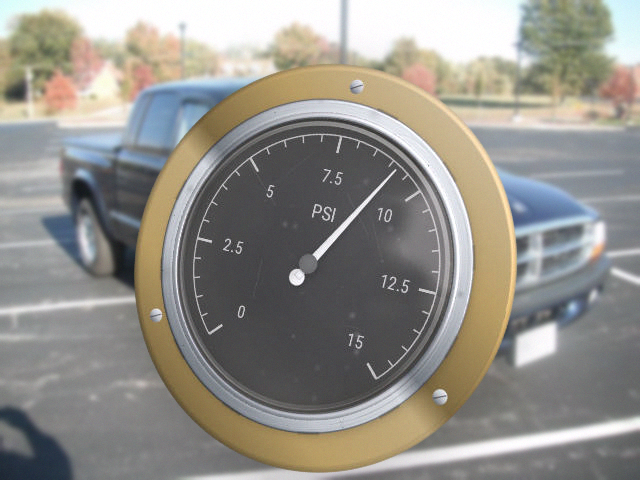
9.25 psi
